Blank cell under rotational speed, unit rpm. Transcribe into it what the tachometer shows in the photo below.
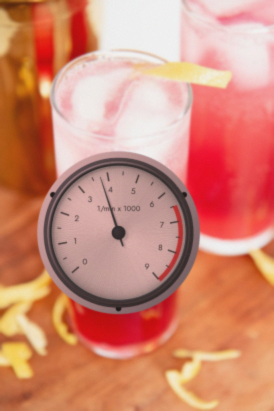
3750 rpm
